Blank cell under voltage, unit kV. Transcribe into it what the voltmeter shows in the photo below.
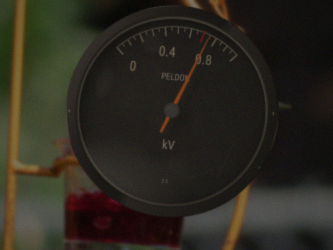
0.75 kV
